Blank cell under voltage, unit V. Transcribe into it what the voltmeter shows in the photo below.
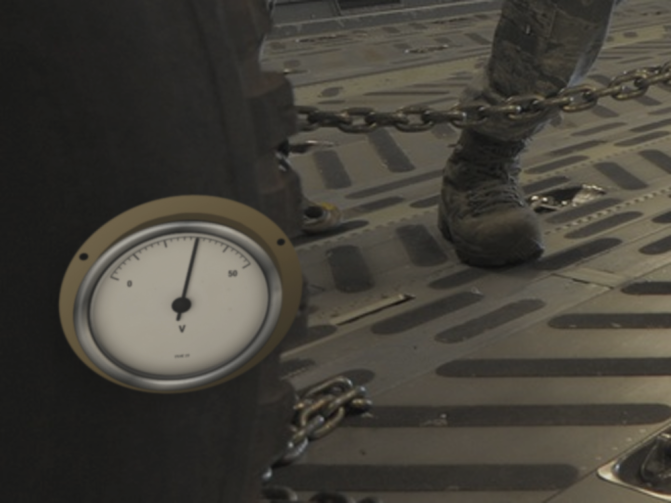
30 V
